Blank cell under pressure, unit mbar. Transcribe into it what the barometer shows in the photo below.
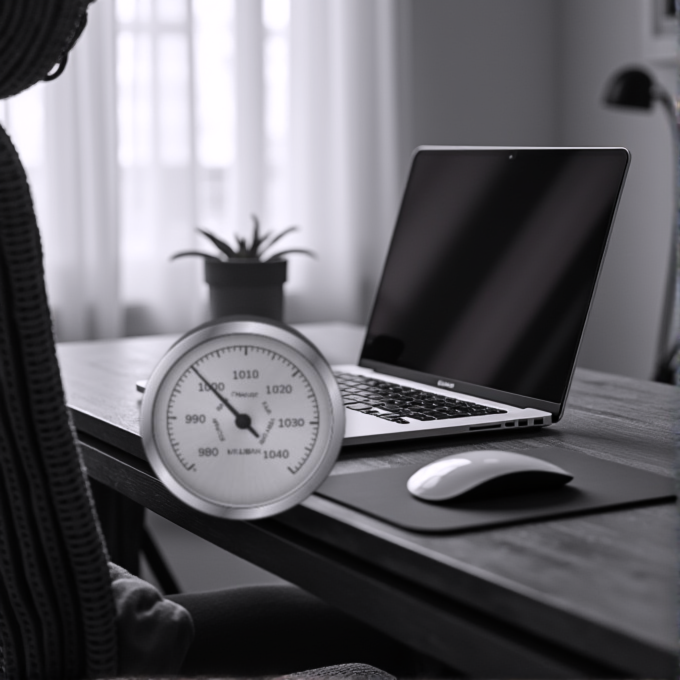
1000 mbar
